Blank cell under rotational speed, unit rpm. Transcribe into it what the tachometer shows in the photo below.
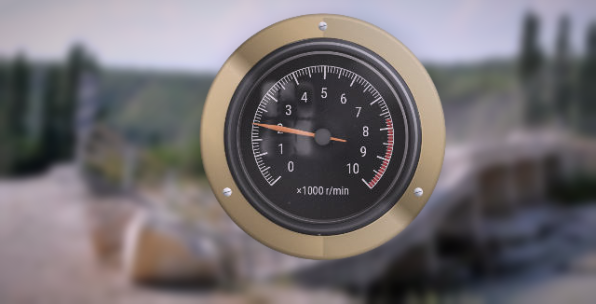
2000 rpm
